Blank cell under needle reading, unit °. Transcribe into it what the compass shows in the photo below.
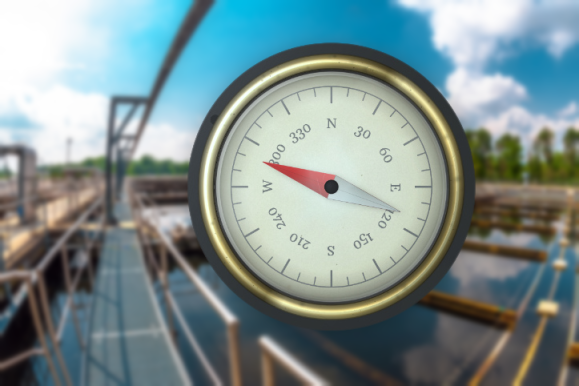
290 °
